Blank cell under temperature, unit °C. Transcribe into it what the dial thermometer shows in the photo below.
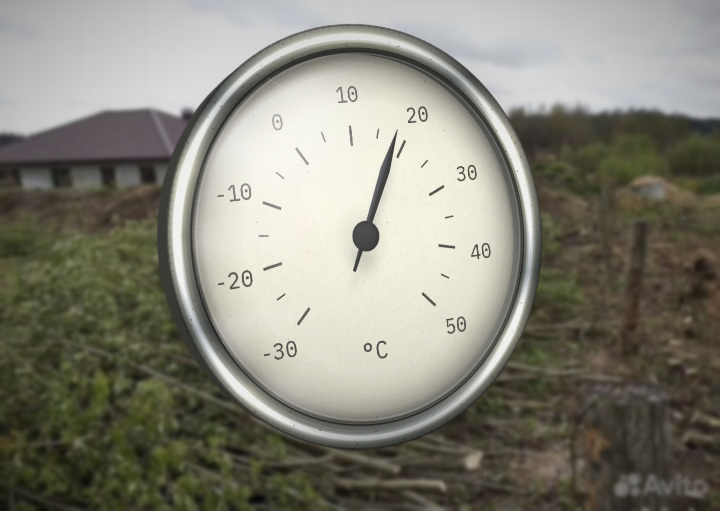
17.5 °C
